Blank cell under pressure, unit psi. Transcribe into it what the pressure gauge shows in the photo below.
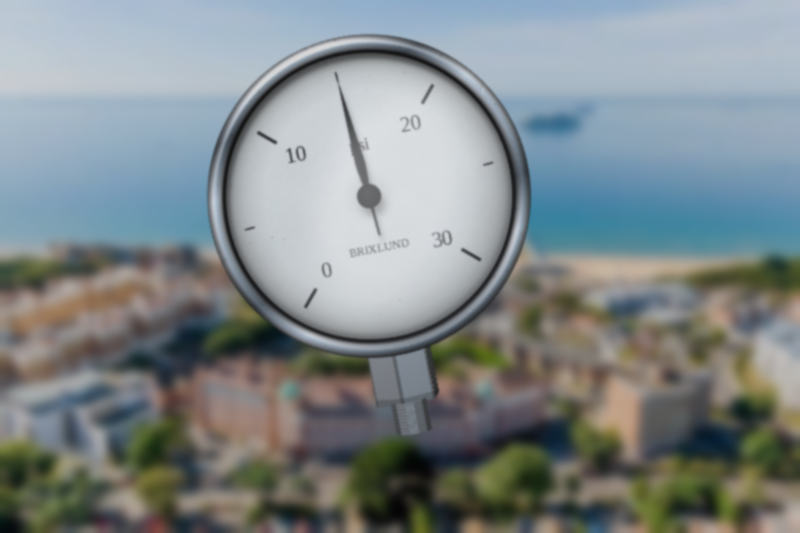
15 psi
